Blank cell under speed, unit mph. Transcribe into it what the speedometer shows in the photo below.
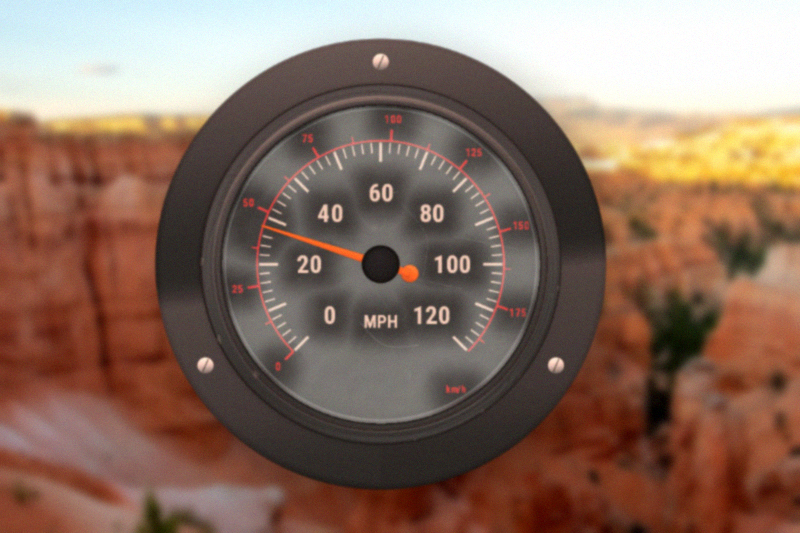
28 mph
